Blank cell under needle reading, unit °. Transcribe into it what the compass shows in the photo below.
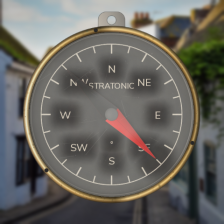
135 °
